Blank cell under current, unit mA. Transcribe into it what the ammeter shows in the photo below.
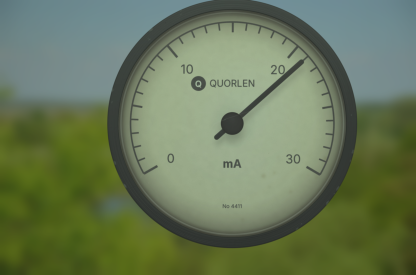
21 mA
